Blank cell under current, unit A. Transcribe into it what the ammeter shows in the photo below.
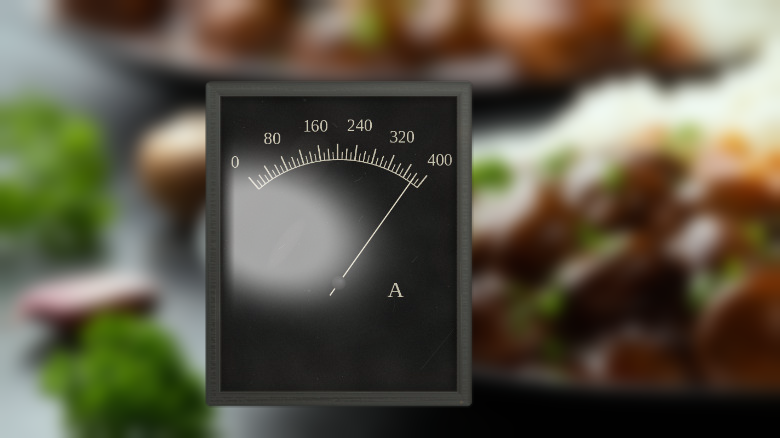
380 A
